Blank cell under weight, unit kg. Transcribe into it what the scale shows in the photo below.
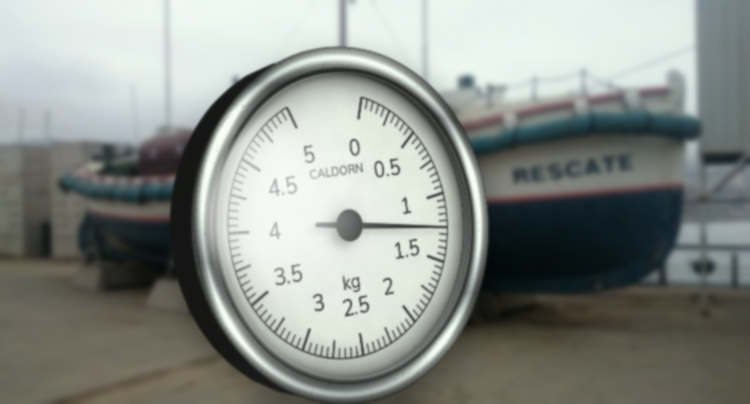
1.25 kg
